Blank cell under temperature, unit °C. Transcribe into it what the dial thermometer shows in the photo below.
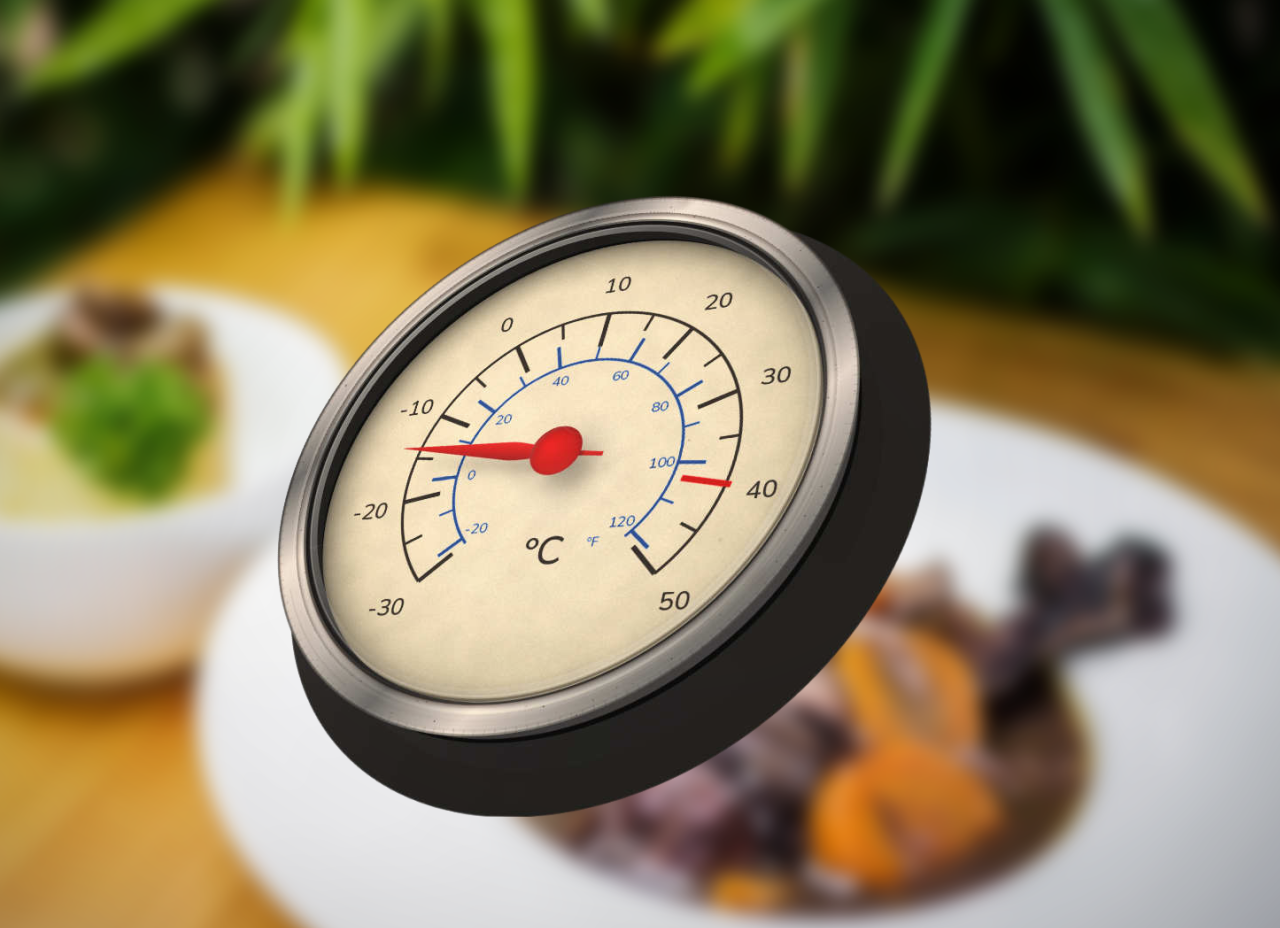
-15 °C
